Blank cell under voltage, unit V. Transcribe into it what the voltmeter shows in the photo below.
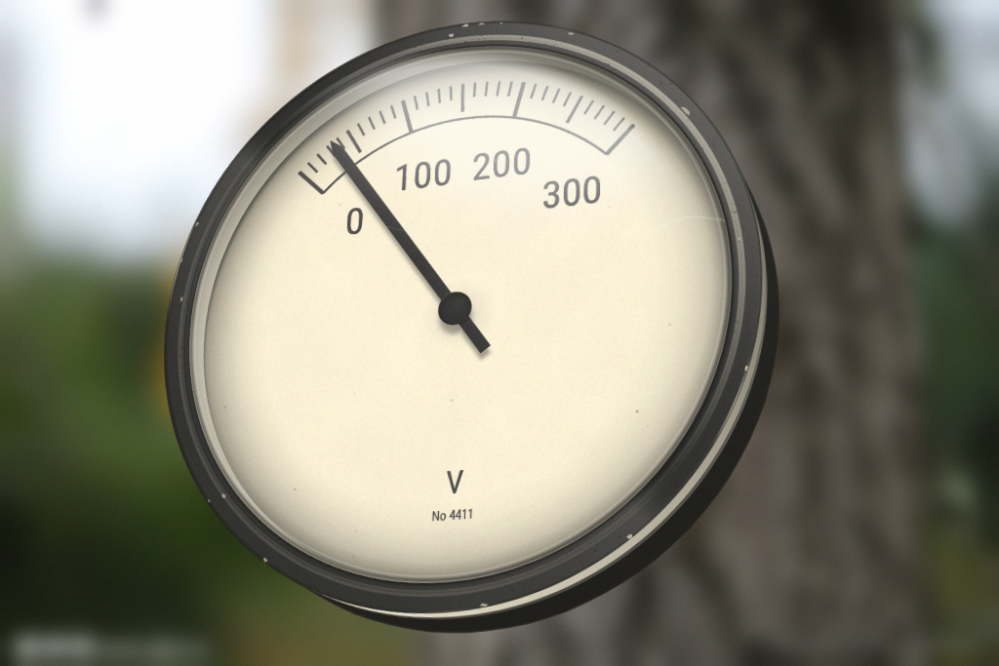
35 V
